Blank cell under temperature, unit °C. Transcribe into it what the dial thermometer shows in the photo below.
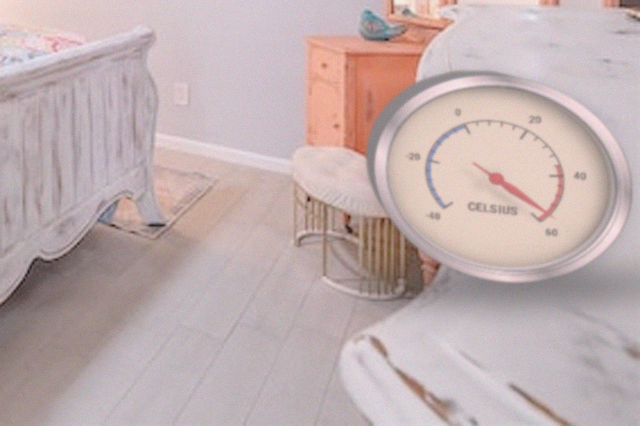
56 °C
